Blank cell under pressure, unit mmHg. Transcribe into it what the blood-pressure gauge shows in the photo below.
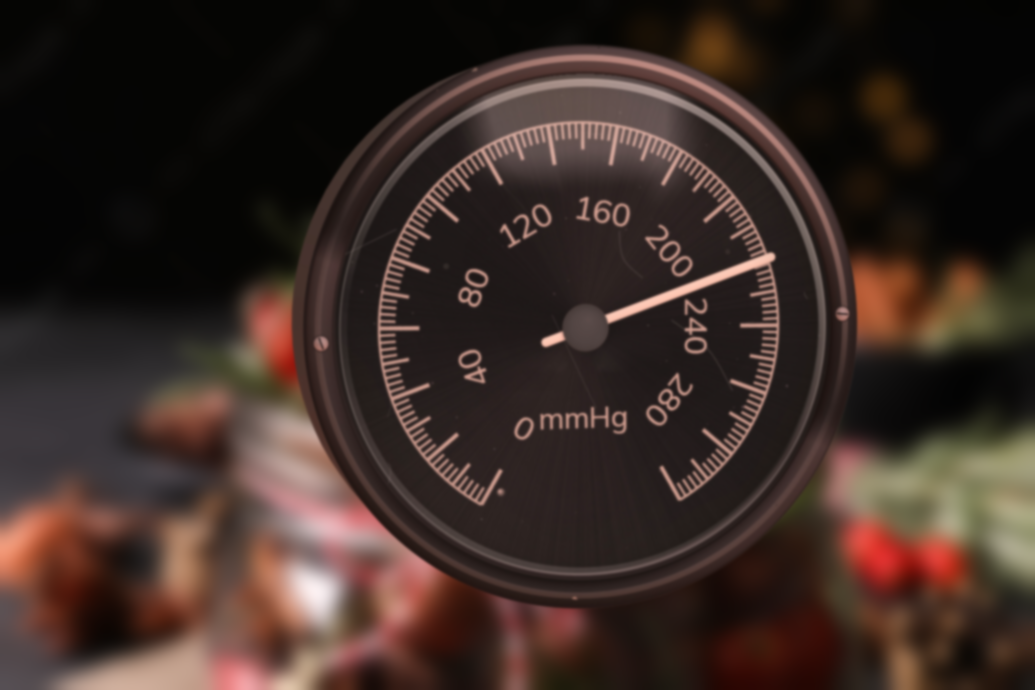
220 mmHg
